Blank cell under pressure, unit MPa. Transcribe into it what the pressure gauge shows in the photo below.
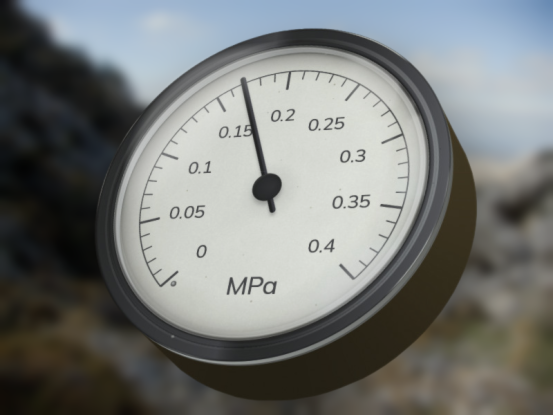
0.17 MPa
